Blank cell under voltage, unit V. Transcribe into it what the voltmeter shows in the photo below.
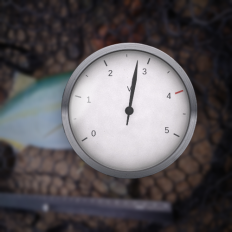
2.75 V
